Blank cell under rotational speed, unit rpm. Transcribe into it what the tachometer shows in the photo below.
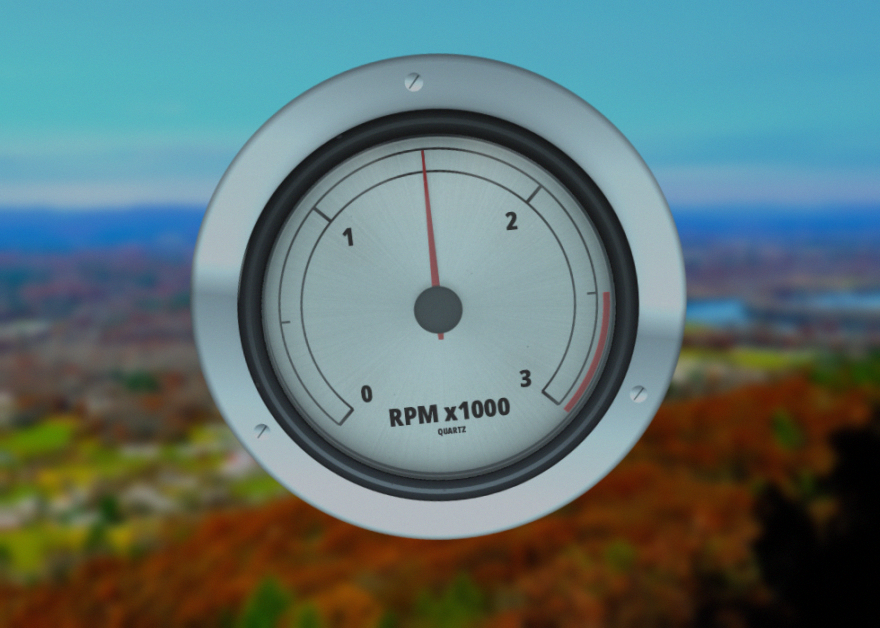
1500 rpm
